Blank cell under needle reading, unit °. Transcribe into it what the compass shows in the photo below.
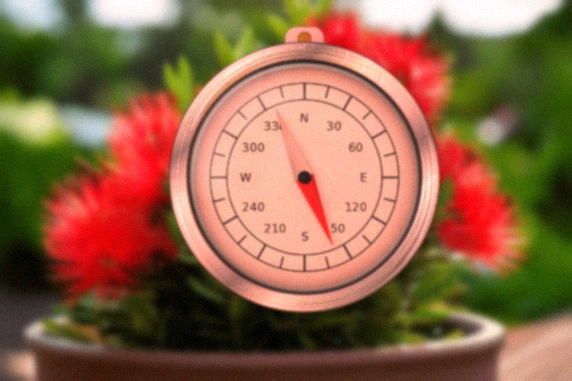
157.5 °
